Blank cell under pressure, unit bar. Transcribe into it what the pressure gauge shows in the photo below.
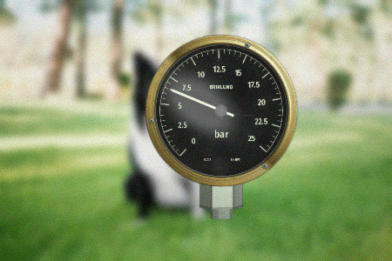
6.5 bar
